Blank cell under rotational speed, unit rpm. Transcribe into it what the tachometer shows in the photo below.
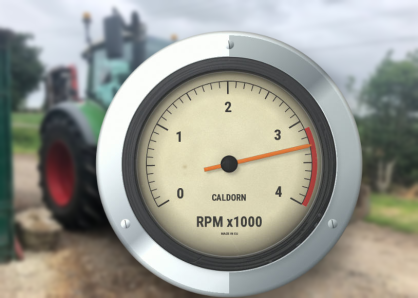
3300 rpm
